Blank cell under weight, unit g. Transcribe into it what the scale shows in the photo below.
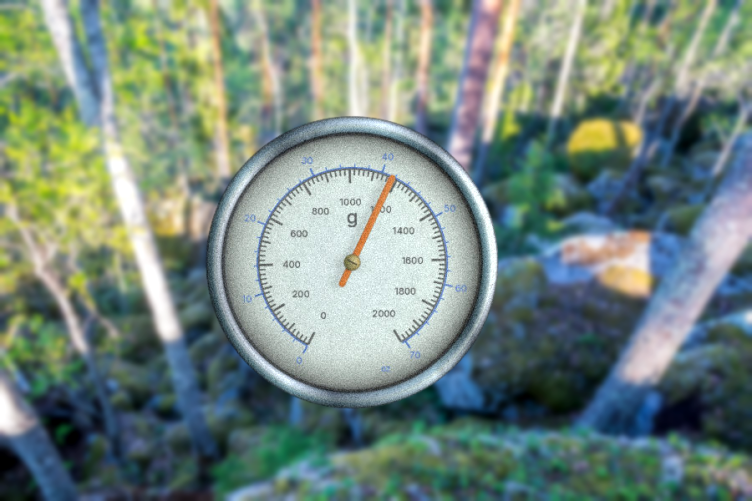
1180 g
